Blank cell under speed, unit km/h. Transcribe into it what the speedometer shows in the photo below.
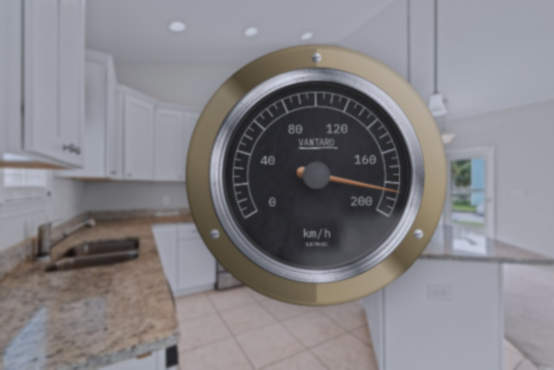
185 km/h
